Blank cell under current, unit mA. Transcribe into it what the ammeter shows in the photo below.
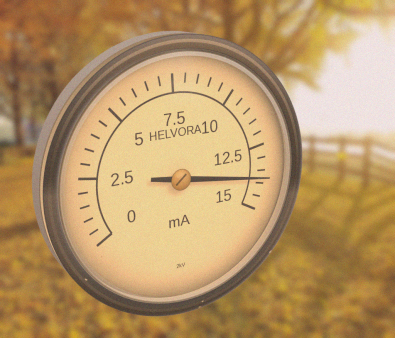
13.75 mA
